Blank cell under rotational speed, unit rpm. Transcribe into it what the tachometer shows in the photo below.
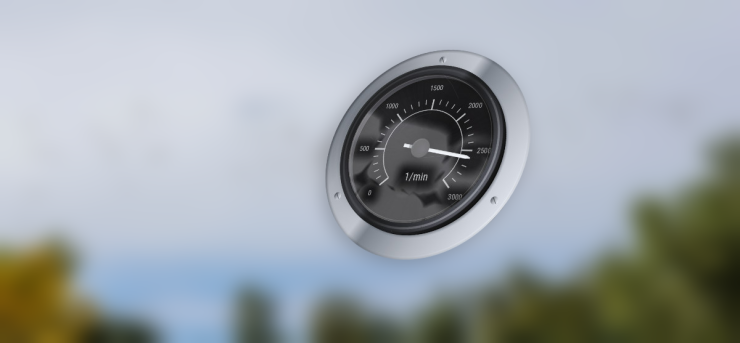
2600 rpm
